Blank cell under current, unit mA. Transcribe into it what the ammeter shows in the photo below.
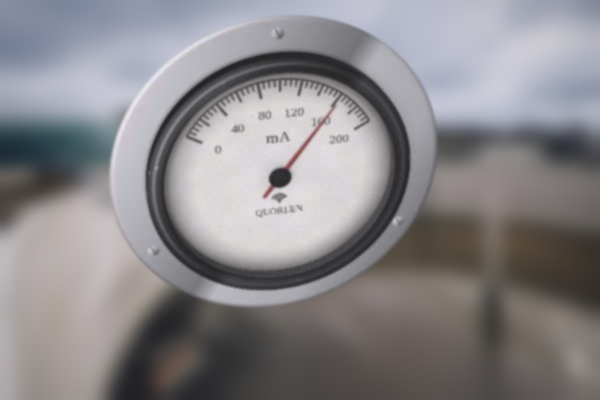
160 mA
